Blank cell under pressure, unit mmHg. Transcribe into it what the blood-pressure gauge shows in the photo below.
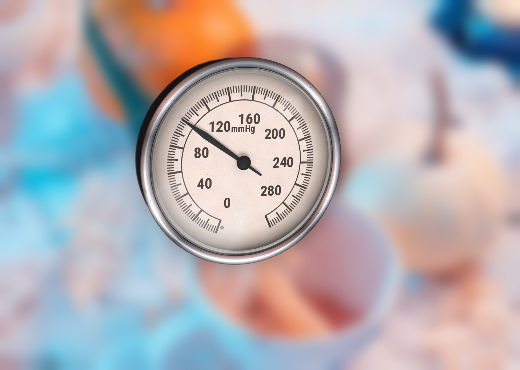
100 mmHg
